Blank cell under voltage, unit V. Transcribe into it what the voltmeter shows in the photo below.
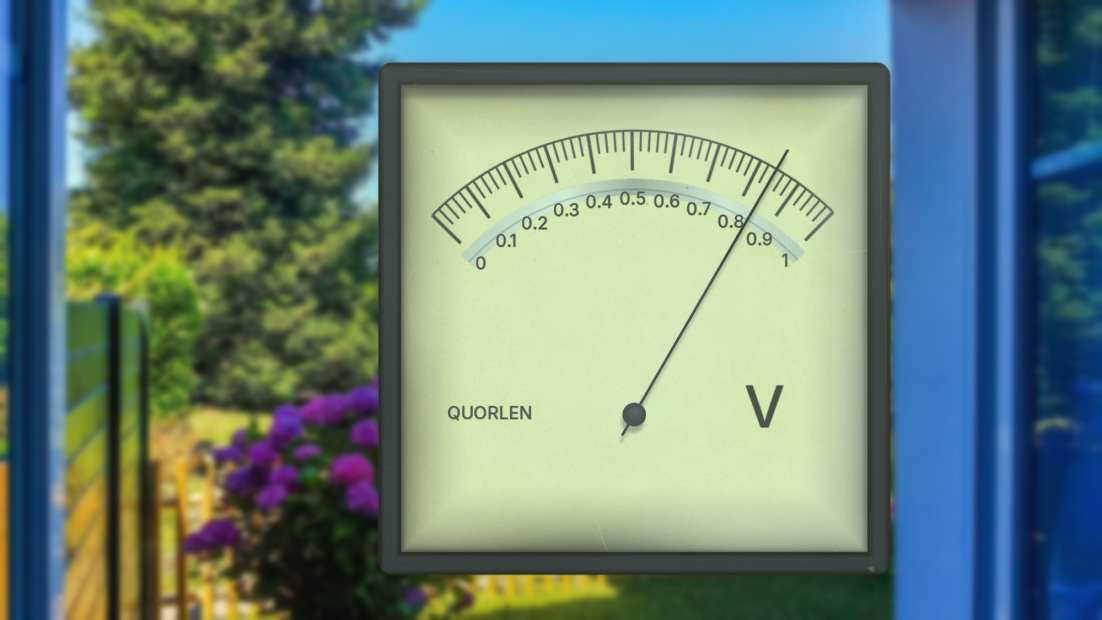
0.84 V
